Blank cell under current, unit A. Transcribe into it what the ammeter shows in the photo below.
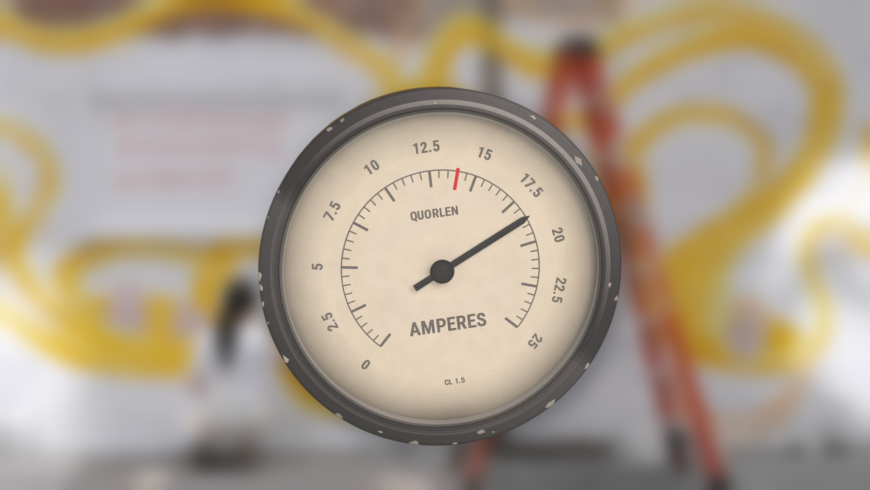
18.5 A
